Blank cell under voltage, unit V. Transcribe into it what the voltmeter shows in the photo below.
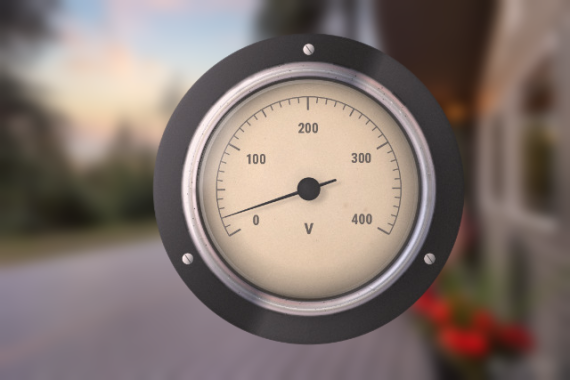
20 V
